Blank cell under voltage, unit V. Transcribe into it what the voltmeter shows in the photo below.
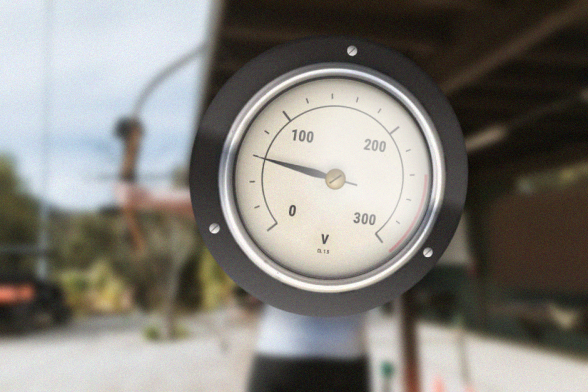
60 V
